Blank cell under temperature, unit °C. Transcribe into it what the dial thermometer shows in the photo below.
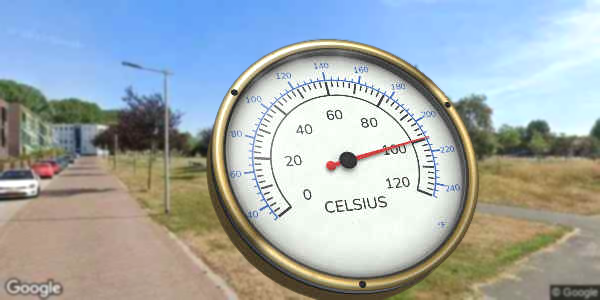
100 °C
